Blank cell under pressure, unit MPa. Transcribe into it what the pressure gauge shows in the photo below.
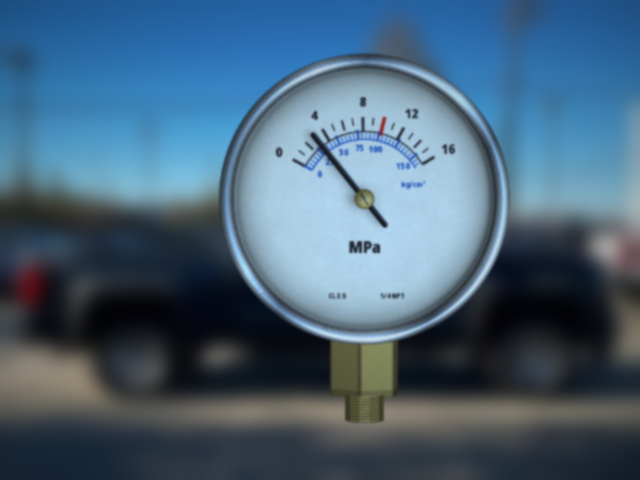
3 MPa
